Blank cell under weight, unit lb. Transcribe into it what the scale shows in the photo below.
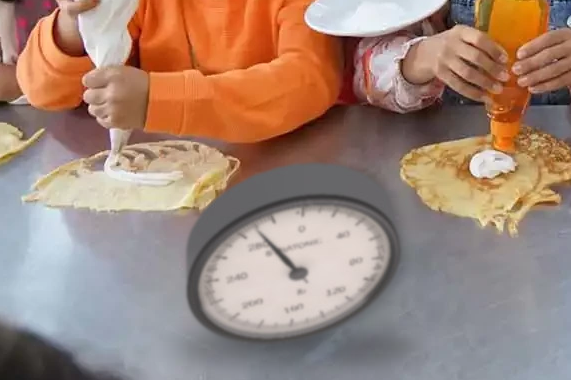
290 lb
